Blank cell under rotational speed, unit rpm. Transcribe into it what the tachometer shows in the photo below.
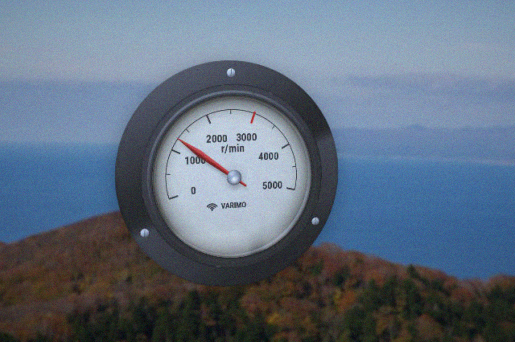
1250 rpm
